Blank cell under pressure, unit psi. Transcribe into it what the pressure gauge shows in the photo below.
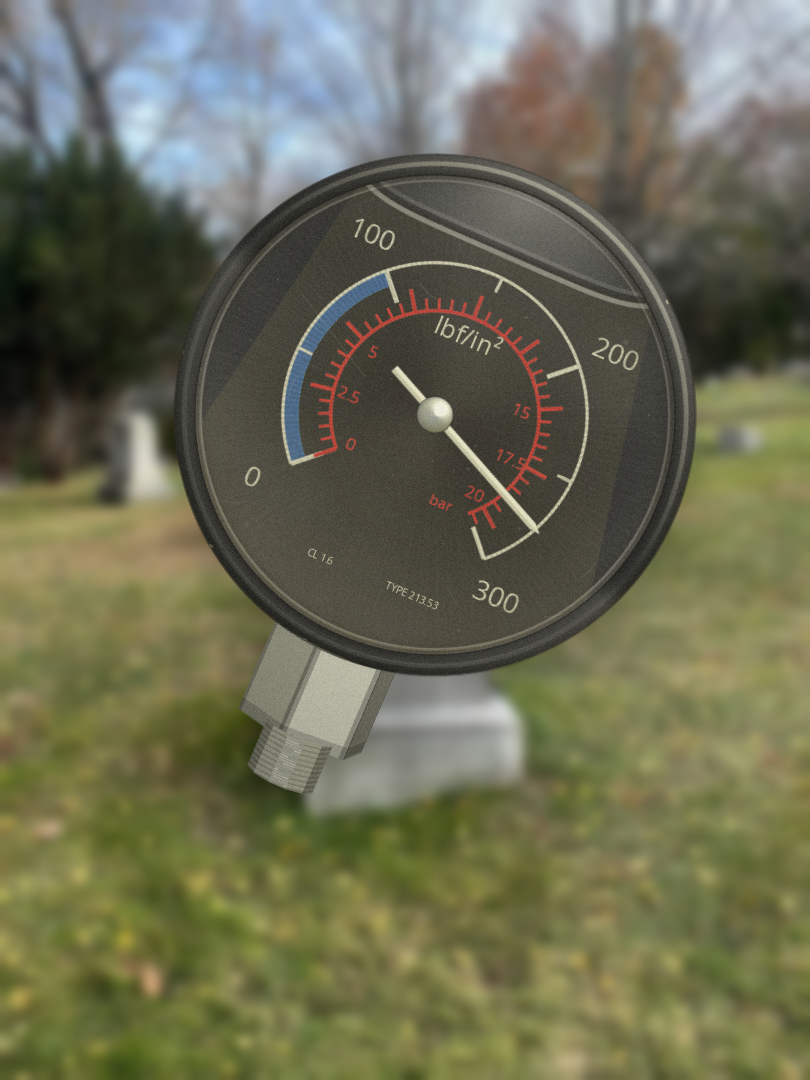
275 psi
